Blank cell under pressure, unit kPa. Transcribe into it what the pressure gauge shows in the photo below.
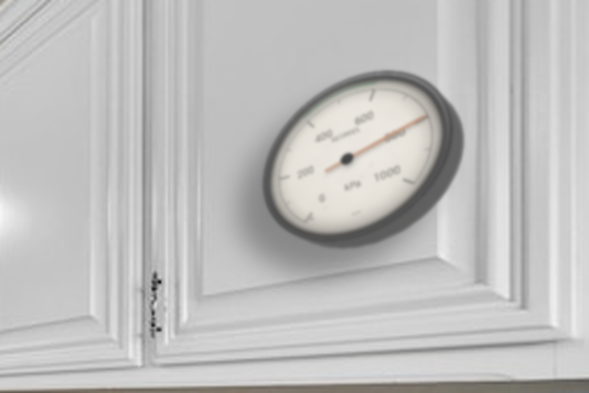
800 kPa
